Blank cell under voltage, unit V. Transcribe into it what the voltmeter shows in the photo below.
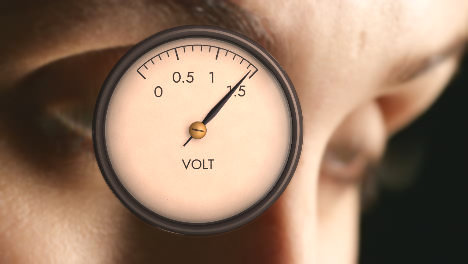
1.45 V
